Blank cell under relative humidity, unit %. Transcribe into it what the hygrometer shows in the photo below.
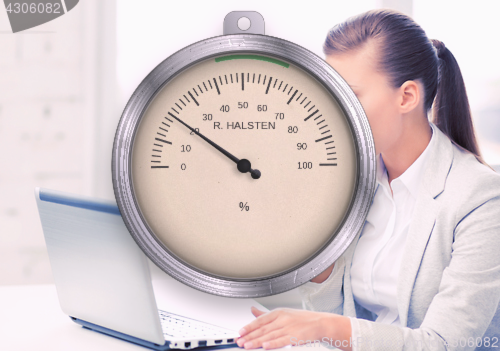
20 %
